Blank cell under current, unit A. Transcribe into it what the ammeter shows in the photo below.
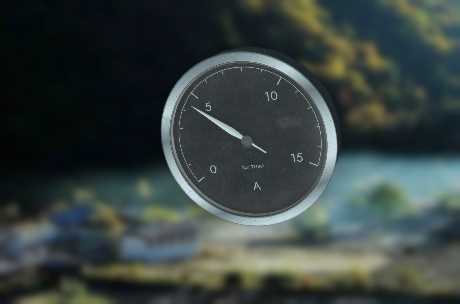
4.5 A
